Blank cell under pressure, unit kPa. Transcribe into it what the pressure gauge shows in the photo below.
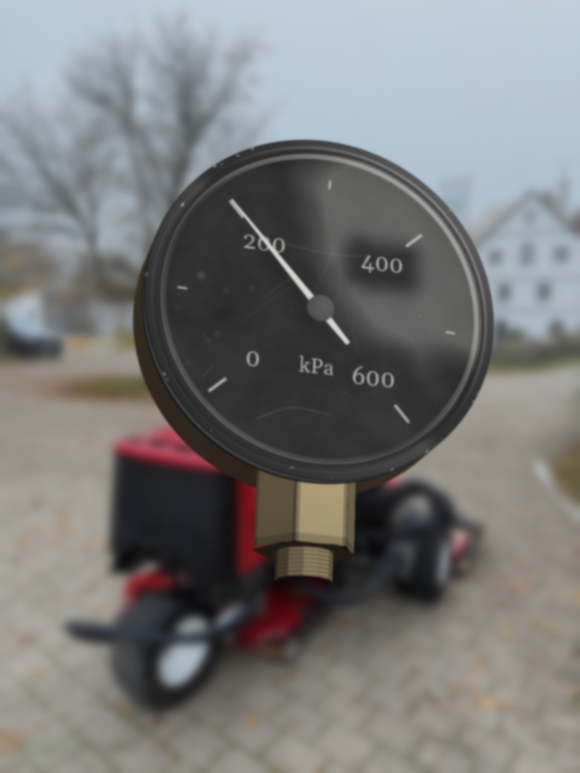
200 kPa
